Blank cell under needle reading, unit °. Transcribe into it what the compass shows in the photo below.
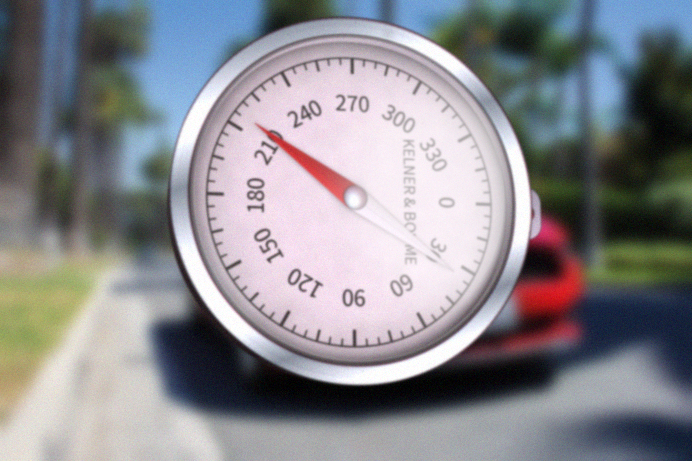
215 °
